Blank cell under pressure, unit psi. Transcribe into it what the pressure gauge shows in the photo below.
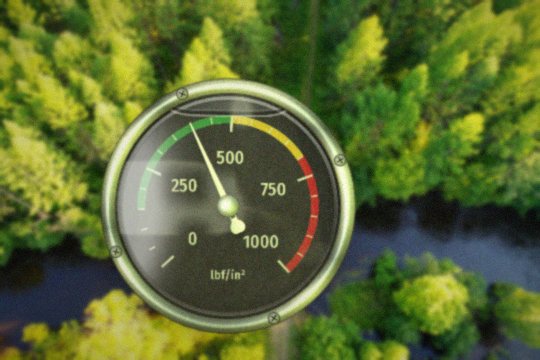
400 psi
